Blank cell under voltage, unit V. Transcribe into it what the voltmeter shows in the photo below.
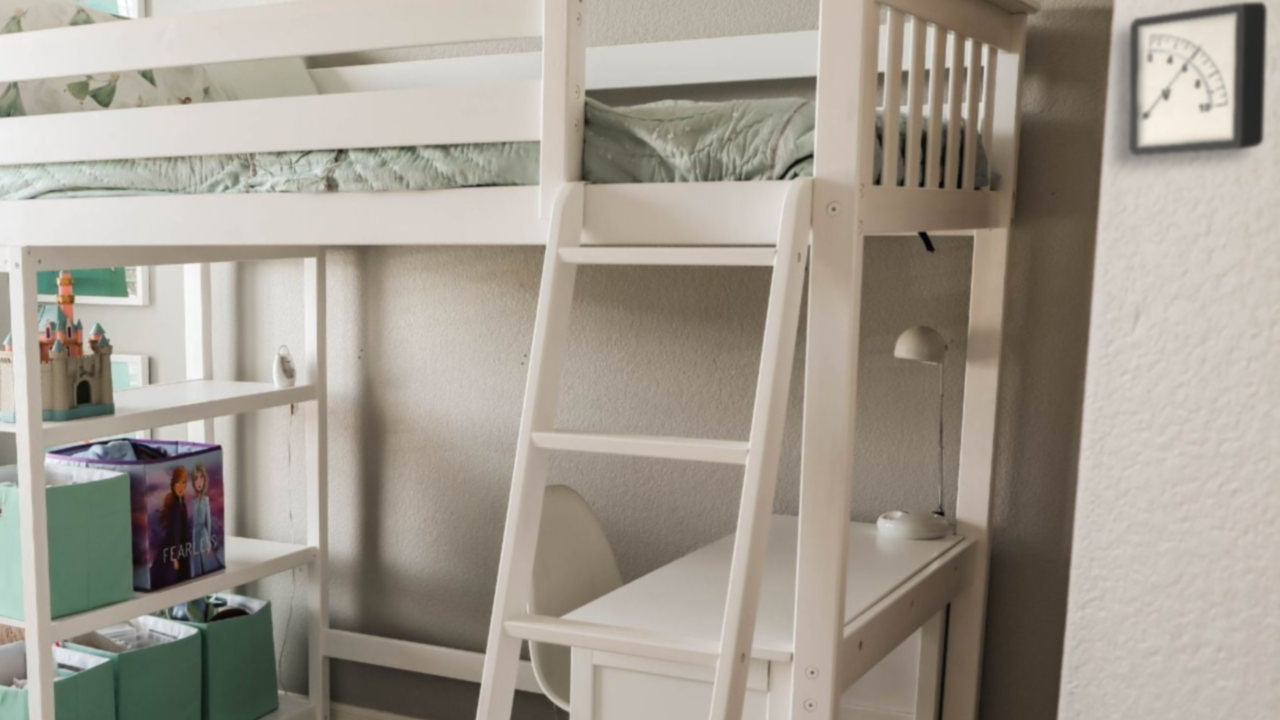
6 V
